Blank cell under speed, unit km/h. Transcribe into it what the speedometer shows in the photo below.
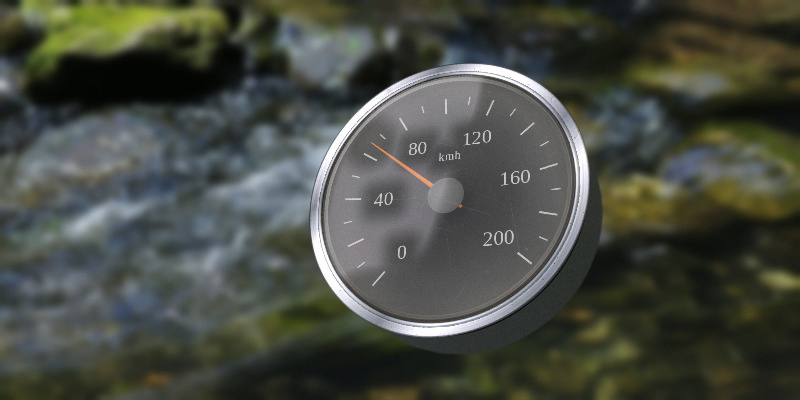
65 km/h
